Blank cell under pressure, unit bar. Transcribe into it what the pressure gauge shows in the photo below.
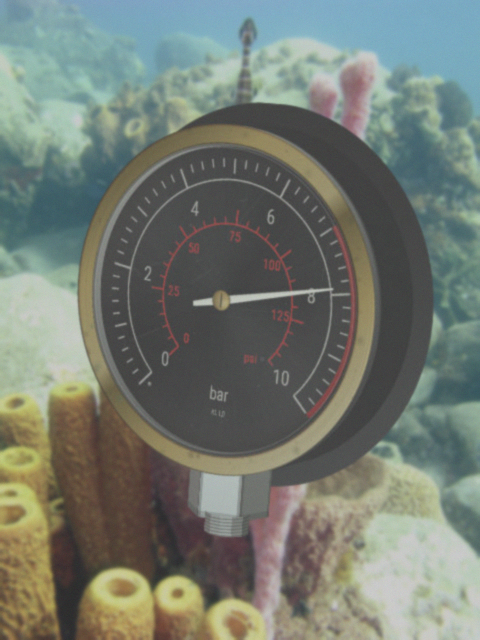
7.9 bar
